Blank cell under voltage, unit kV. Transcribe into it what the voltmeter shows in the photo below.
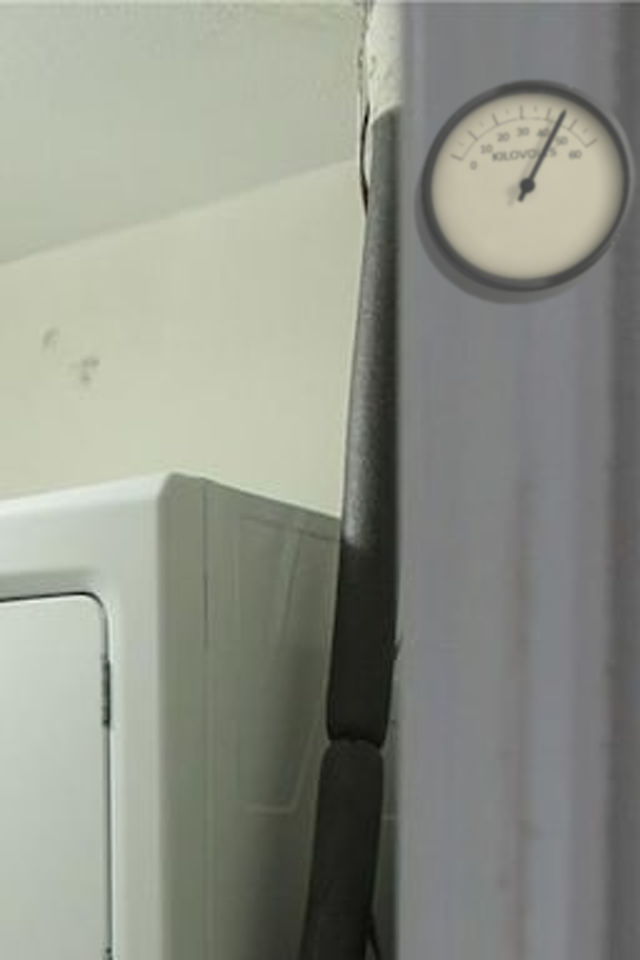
45 kV
